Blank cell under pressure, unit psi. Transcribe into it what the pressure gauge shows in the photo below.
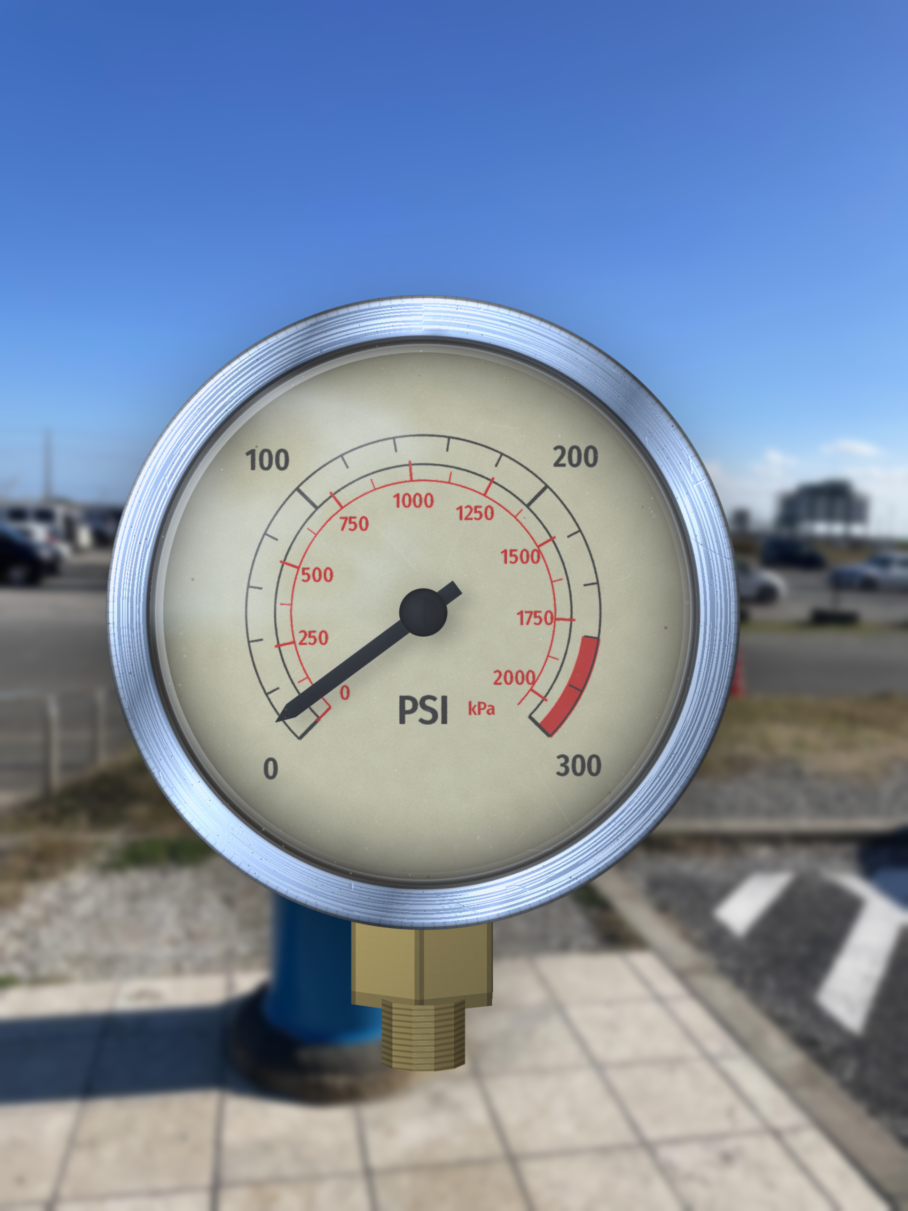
10 psi
